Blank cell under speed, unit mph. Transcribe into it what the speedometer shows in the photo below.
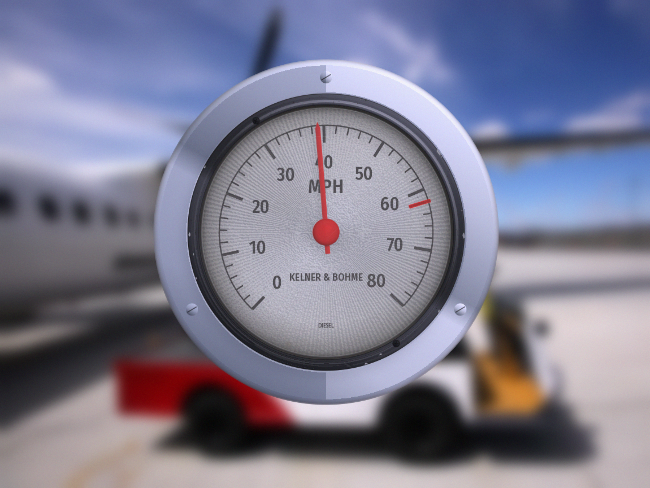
39 mph
